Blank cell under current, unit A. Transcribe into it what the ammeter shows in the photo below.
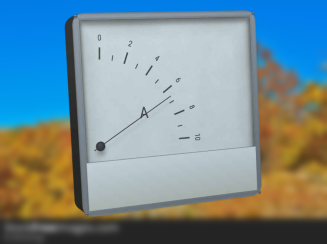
6.5 A
